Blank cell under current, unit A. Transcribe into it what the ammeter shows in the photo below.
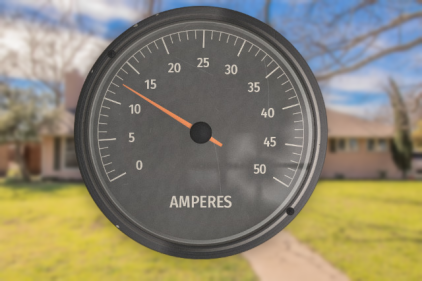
12.5 A
